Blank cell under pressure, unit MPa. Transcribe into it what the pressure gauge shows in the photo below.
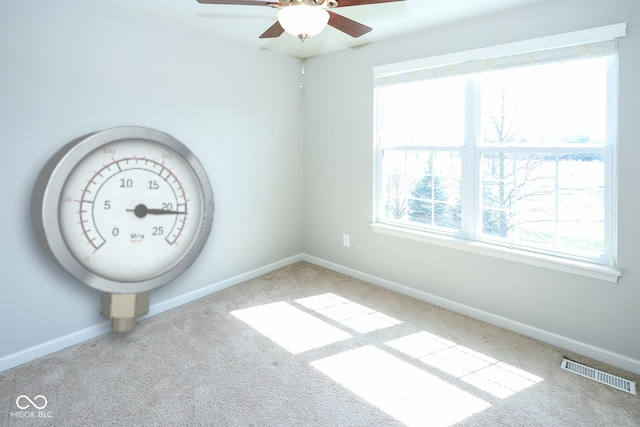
21 MPa
